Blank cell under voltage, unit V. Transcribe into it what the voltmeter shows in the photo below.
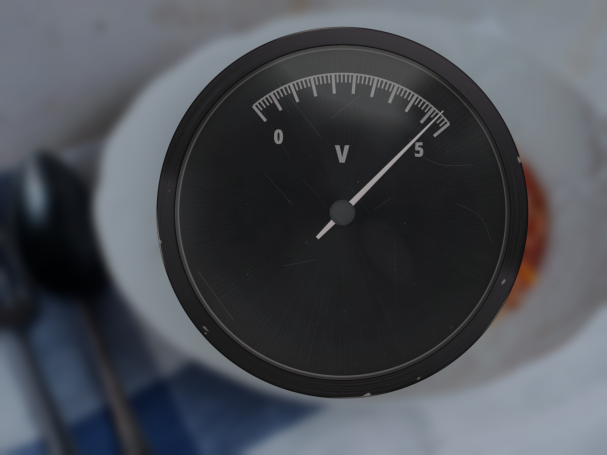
4.7 V
